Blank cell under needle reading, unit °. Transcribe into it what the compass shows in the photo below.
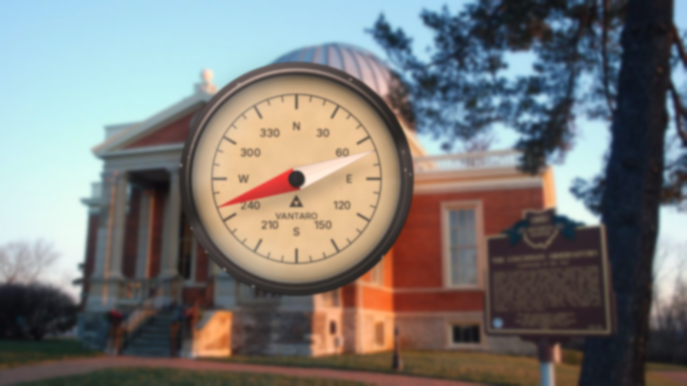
250 °
